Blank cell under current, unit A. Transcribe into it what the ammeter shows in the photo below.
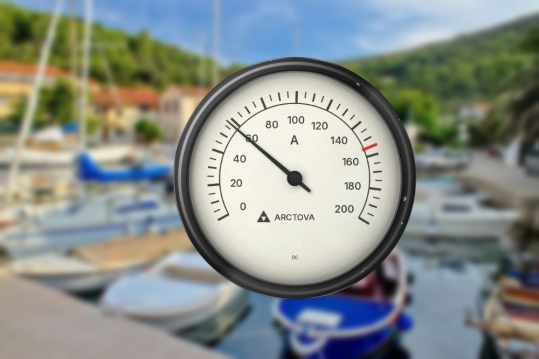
57.5 A
